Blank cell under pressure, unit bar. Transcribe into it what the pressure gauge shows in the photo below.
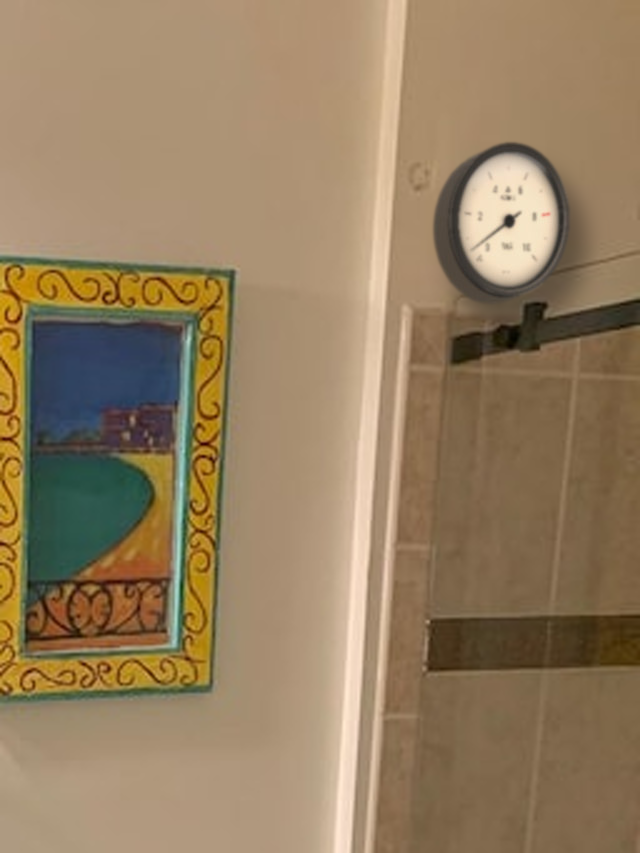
0.5 bar
